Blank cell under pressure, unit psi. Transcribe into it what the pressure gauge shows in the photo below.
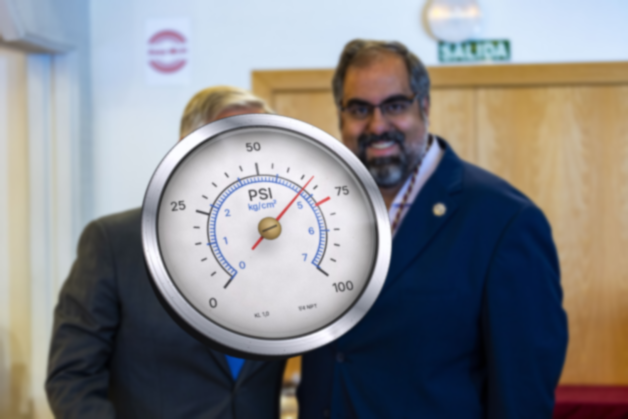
67.5 psi
